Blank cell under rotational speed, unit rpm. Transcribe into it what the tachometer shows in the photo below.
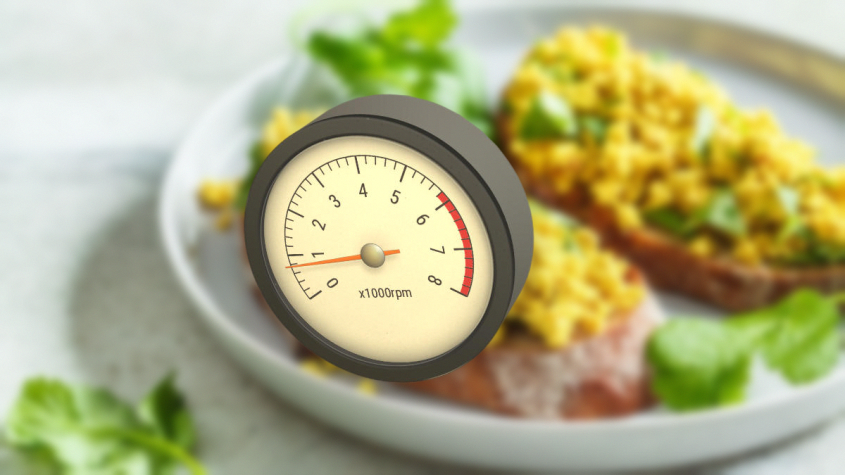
800 rpm
